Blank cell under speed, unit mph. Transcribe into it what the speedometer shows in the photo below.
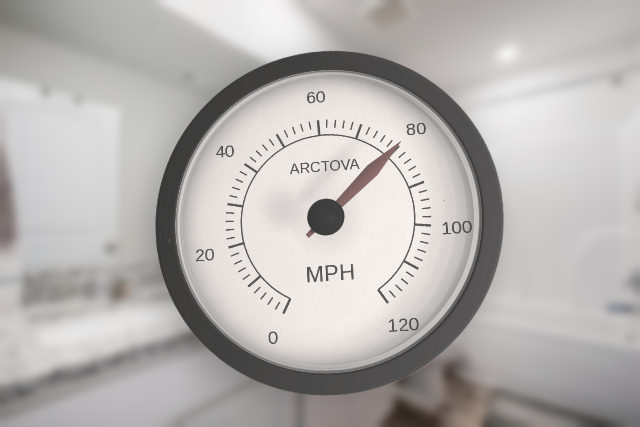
80 mph
